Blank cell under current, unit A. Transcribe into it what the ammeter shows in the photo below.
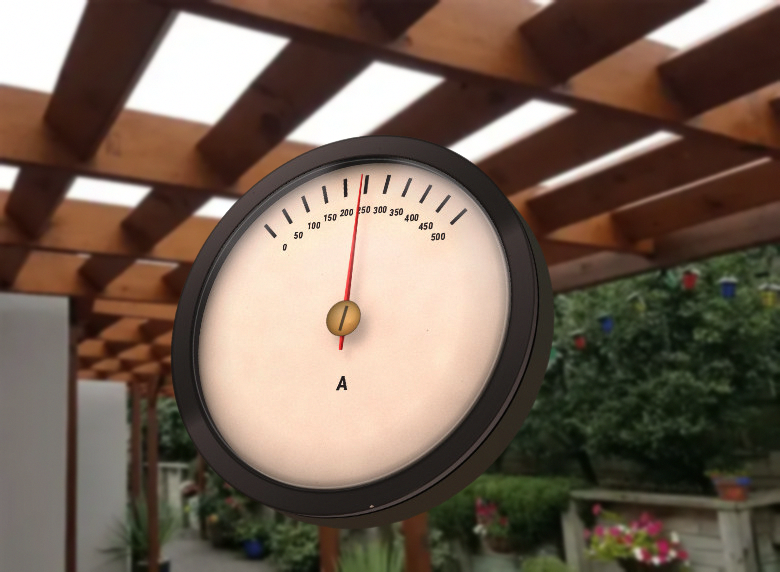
250 A
